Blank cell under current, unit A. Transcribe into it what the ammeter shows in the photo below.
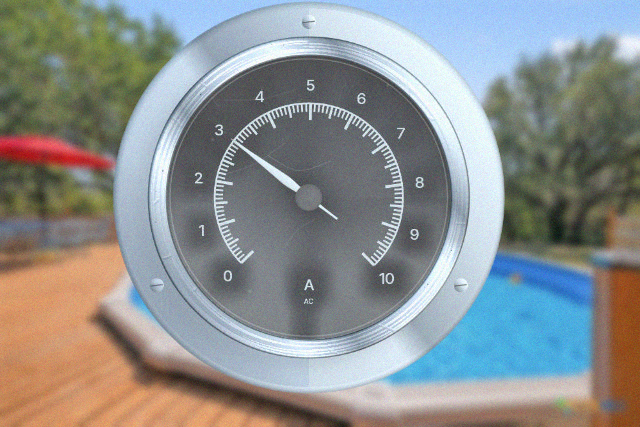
3 A
